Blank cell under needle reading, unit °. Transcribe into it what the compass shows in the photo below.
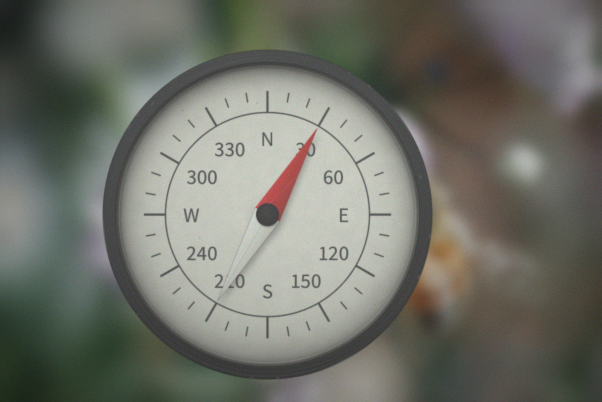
30 °
